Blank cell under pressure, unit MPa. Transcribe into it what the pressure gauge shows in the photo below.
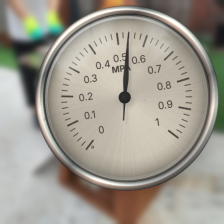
0.54 MPa
